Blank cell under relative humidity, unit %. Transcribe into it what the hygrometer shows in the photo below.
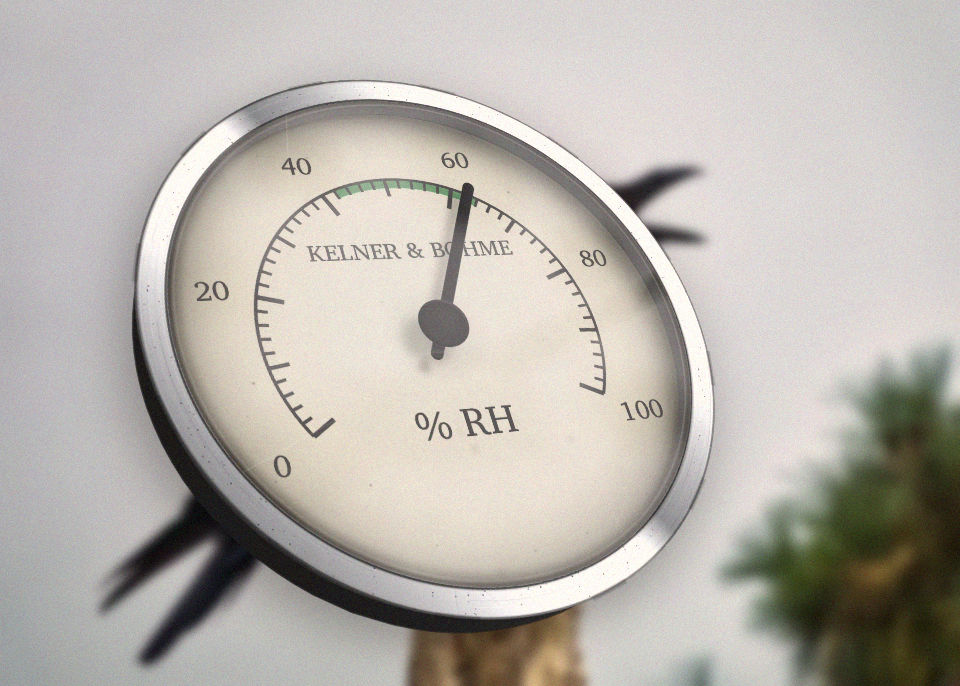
62 %
